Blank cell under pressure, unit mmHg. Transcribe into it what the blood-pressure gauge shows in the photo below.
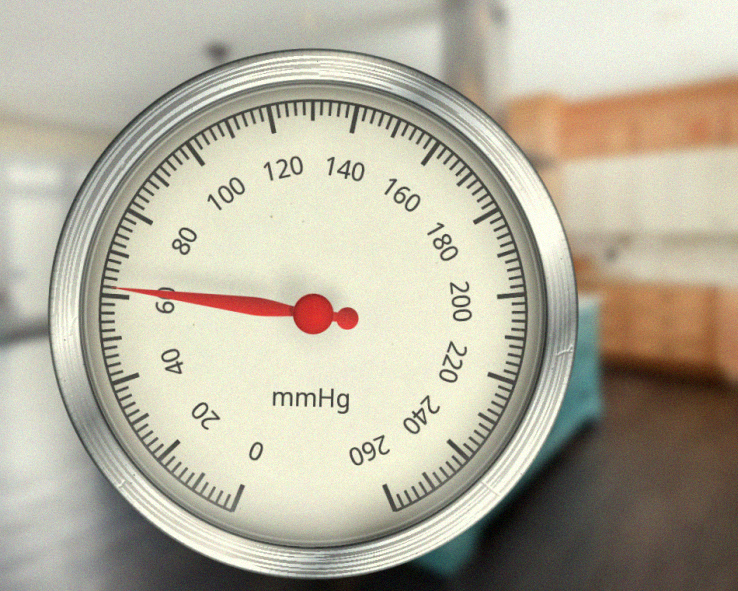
62 mmHg
